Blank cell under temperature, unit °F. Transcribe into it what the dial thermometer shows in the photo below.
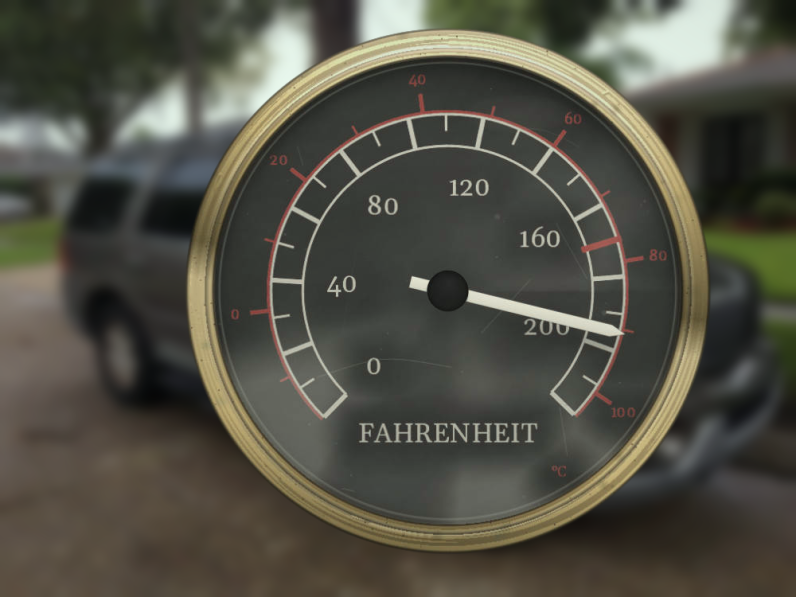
195 °F
